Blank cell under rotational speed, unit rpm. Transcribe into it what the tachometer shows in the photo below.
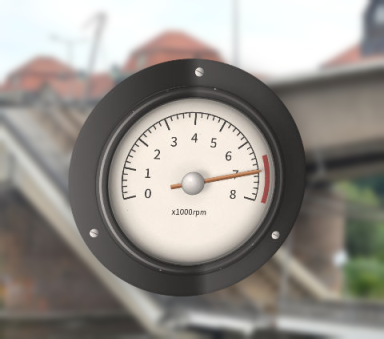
7000 rpm
